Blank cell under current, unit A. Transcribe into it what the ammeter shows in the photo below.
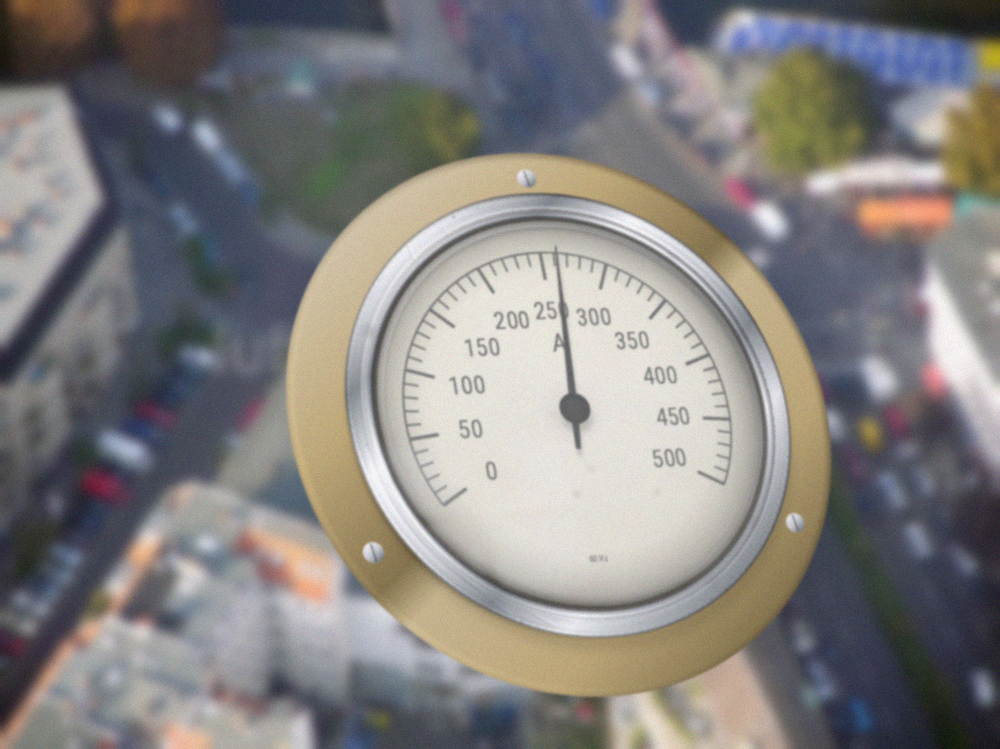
260 A
